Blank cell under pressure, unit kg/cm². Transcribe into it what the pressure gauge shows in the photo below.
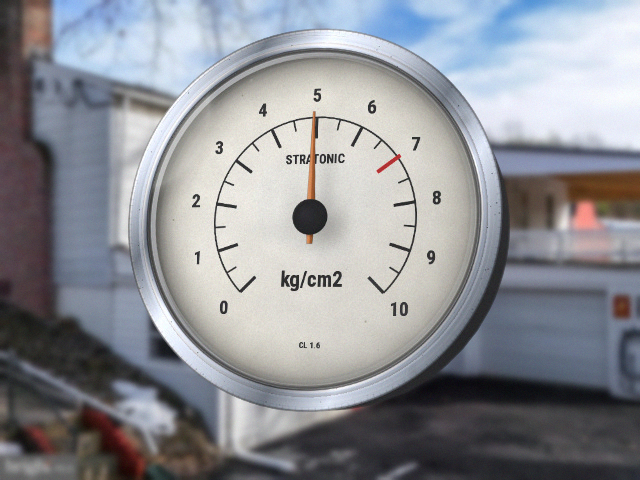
5 kg/cm²
